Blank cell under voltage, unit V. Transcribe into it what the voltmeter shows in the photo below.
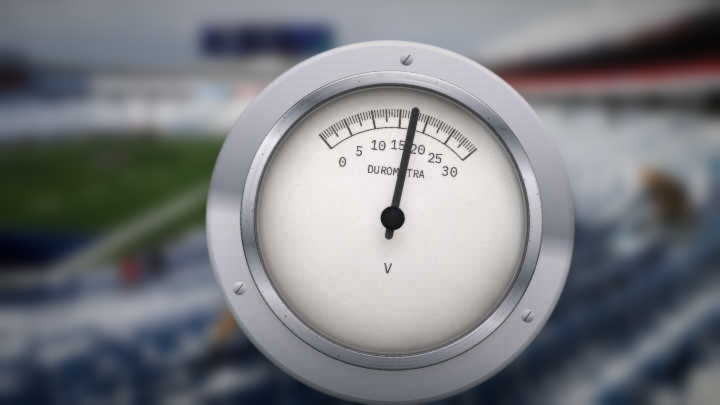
17.5 V
